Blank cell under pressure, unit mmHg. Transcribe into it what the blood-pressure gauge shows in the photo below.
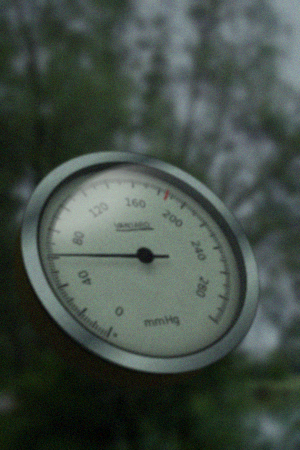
60 mmHg
